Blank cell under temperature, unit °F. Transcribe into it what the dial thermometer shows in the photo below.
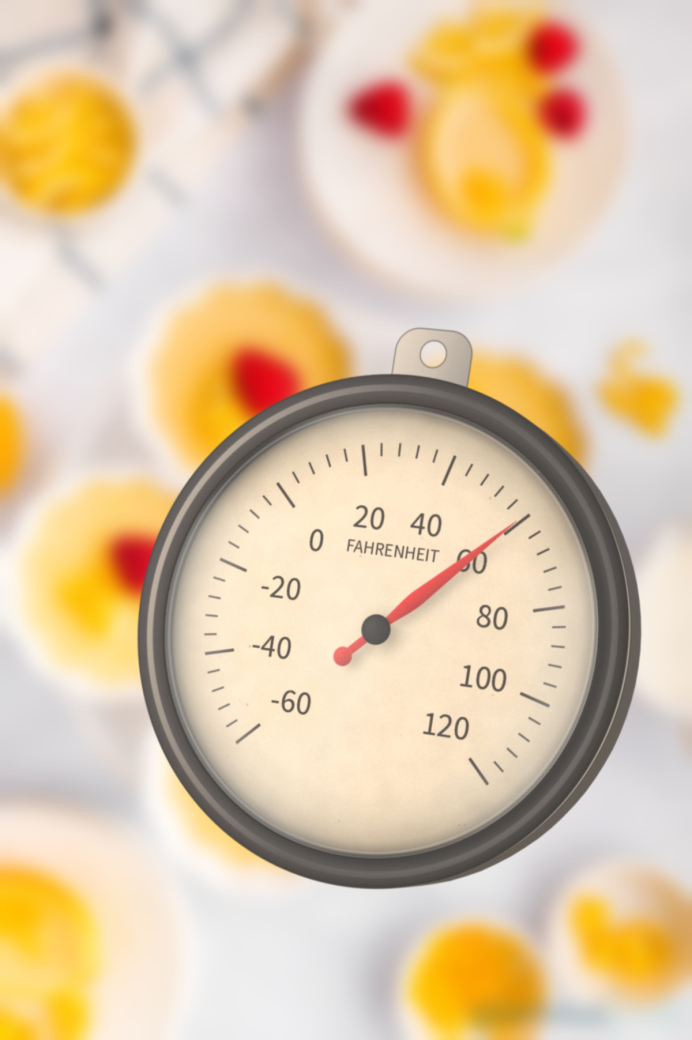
60 °F
